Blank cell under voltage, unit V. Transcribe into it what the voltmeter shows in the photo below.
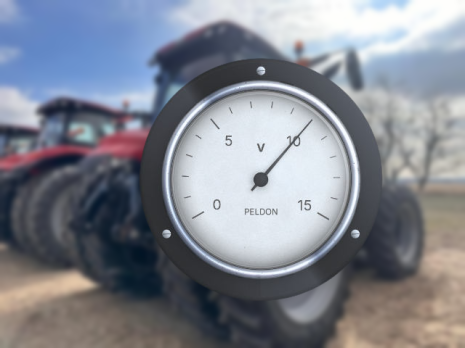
10 V
